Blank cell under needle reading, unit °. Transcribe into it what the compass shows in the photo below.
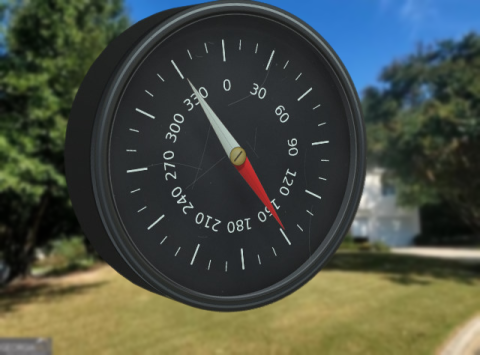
150 °
